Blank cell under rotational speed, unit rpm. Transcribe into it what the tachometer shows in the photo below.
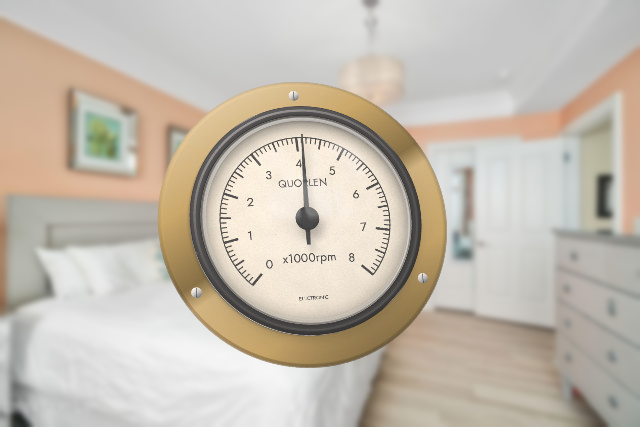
4100 rpm
